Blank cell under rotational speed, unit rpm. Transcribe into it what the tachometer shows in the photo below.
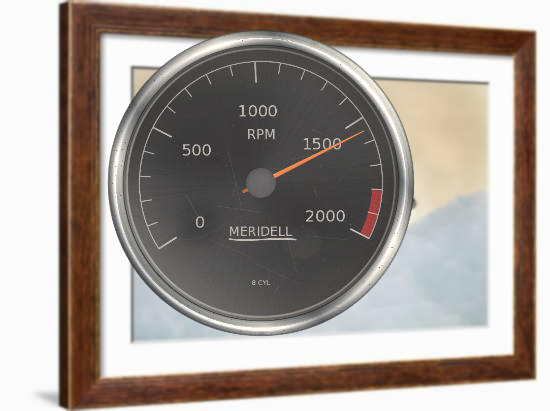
1550 rpm
